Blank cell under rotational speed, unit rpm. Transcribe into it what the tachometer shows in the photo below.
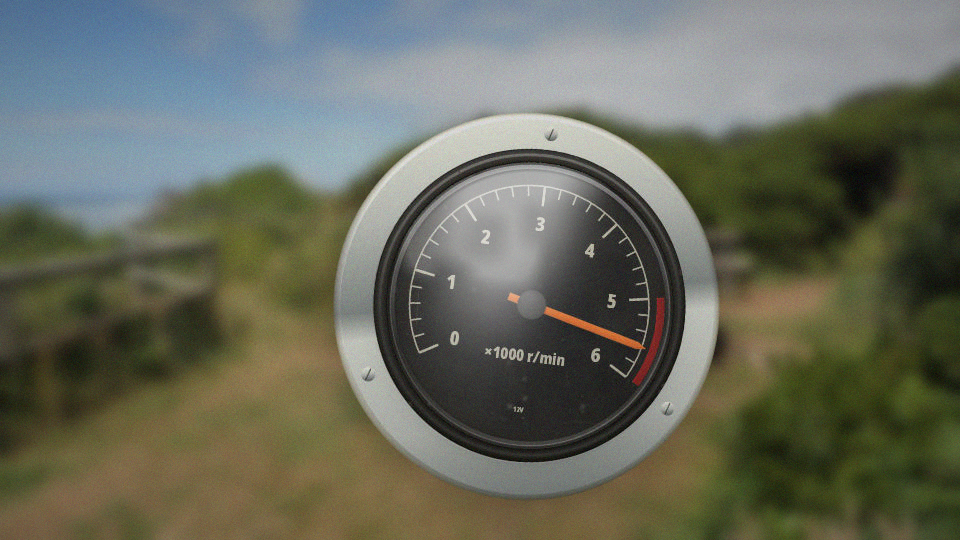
5600 rpm
